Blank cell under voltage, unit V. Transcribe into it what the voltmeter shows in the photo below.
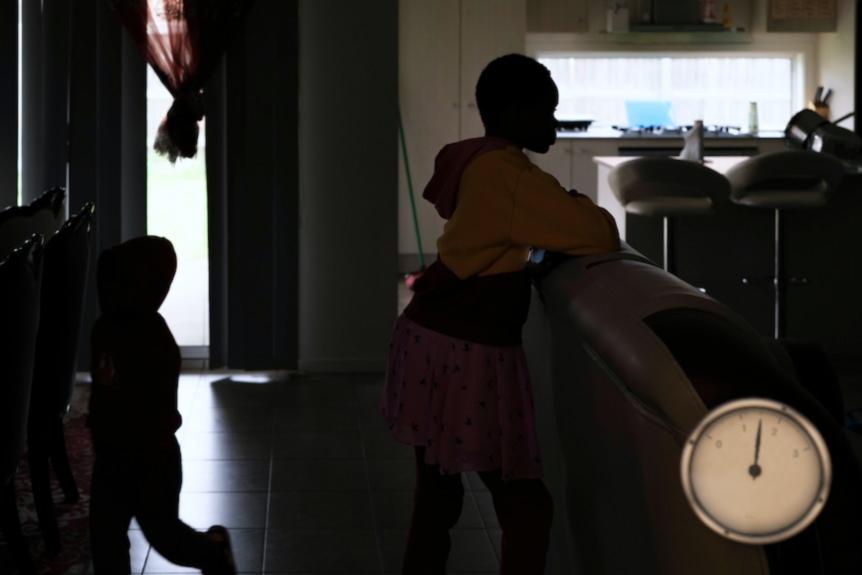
1.5 V
